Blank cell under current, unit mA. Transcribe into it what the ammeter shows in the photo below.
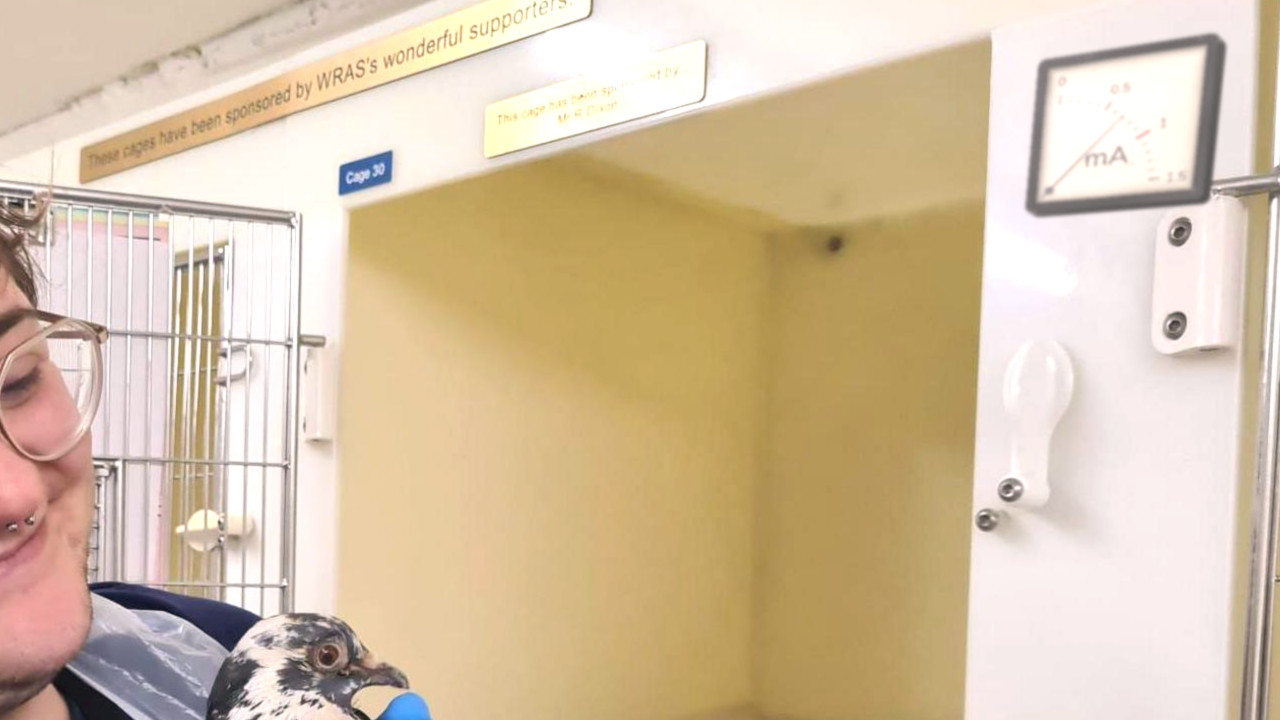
0.7 mA
